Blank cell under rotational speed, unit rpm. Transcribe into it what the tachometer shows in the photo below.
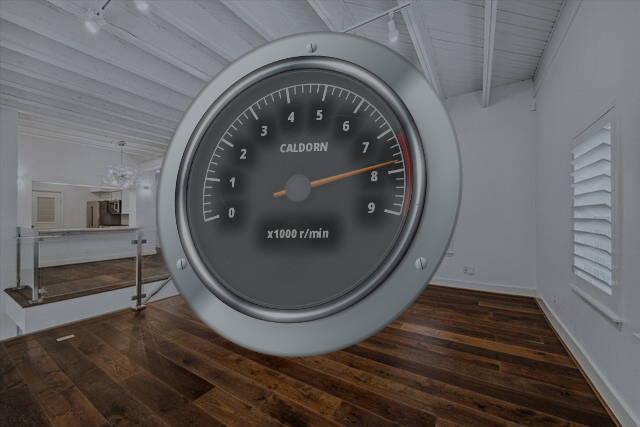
7800 rpm
